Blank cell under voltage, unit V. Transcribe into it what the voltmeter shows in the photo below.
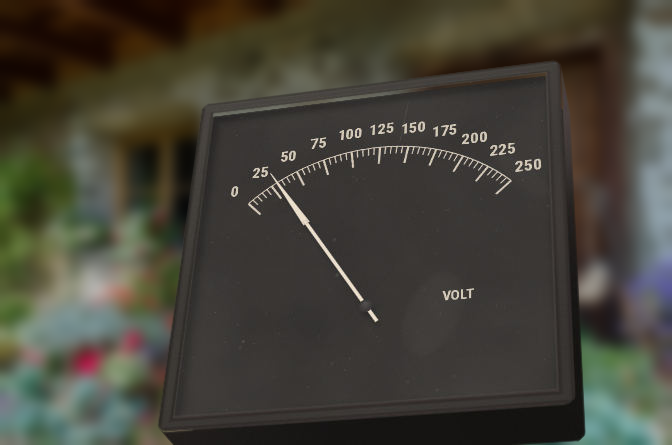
30 V
